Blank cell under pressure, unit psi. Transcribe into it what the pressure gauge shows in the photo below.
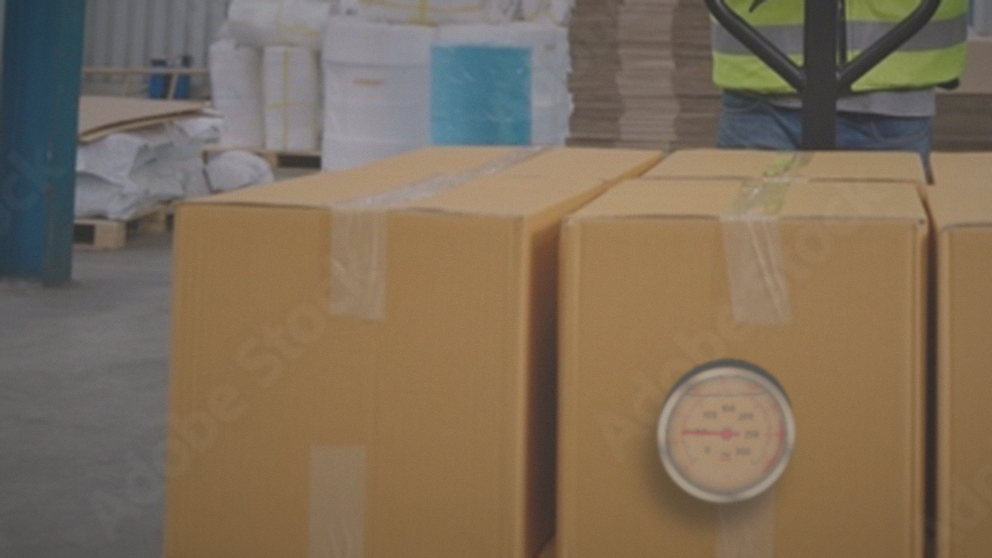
50 psi
